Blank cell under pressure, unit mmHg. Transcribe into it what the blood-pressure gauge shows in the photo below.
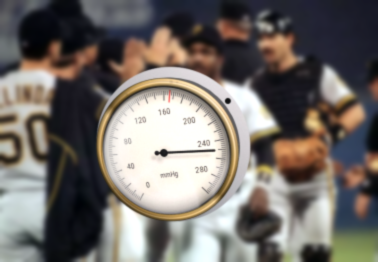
250 mmHg
